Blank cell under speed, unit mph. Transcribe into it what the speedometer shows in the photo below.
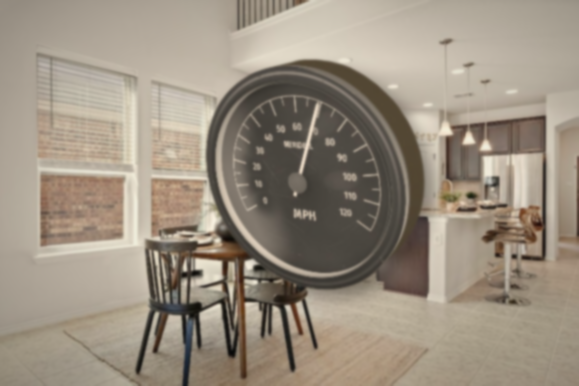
70 mph
